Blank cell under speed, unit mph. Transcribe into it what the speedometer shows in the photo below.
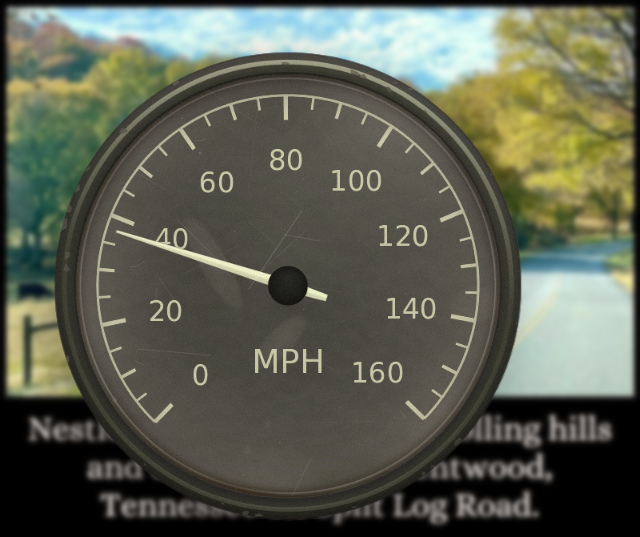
37.5 mph
